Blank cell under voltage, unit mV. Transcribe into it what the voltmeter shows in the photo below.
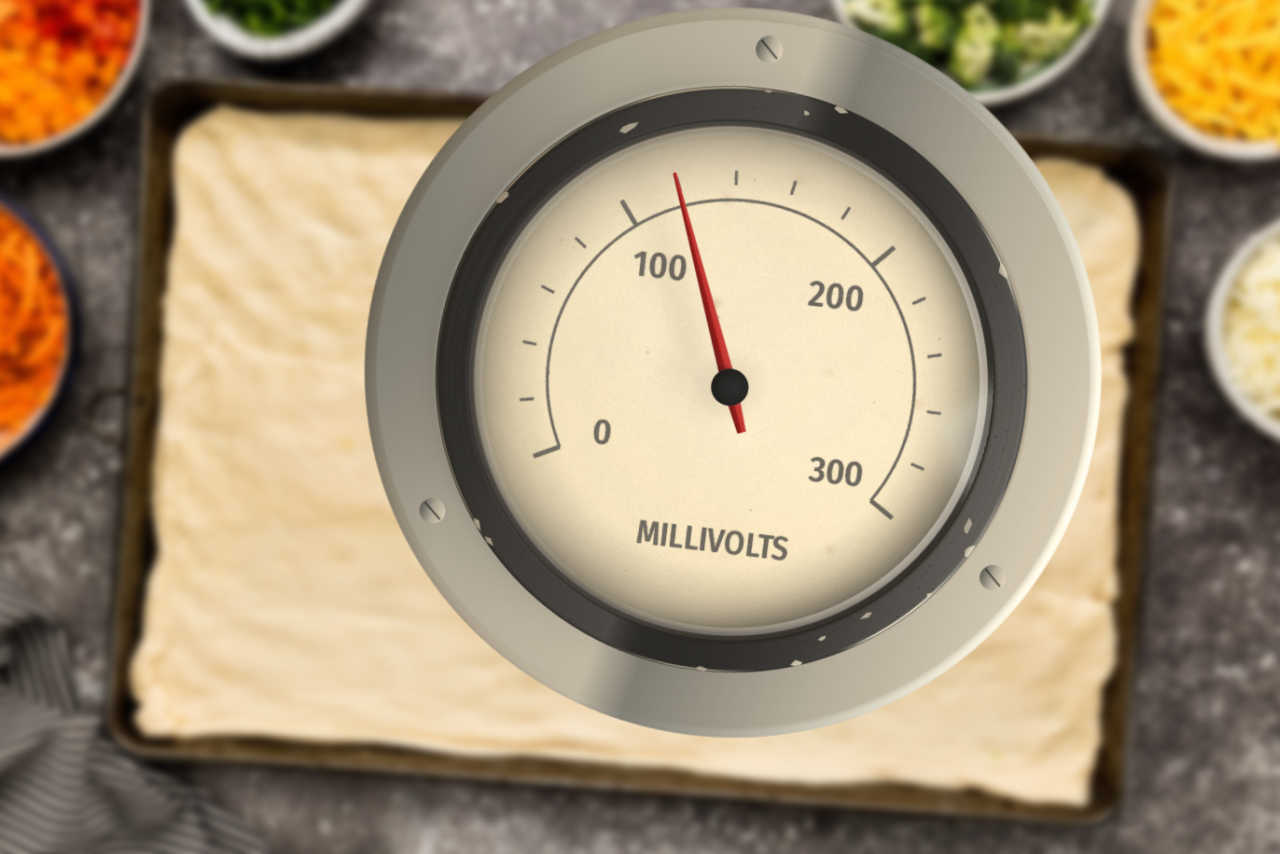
120 mV
